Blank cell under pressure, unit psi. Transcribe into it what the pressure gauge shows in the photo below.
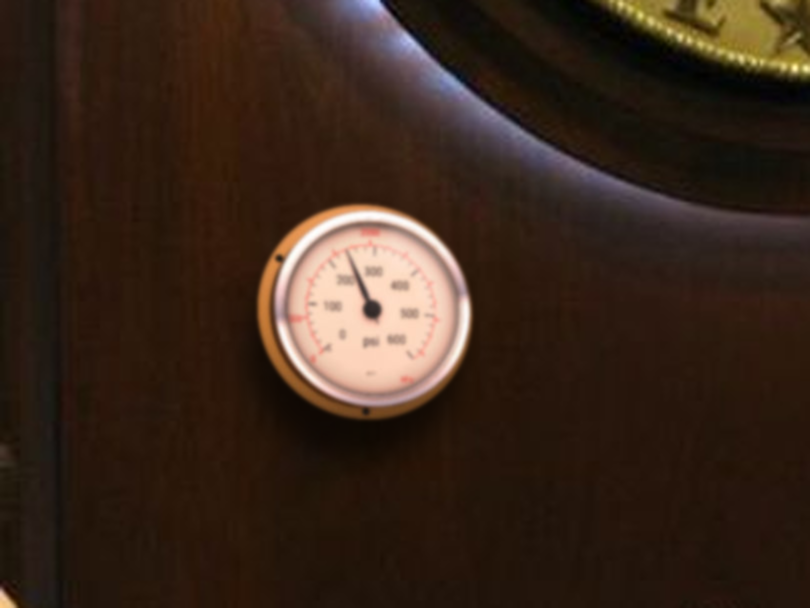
240 psi
